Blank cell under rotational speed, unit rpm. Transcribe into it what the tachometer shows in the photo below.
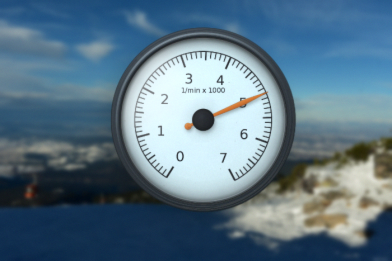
5000 rpm
